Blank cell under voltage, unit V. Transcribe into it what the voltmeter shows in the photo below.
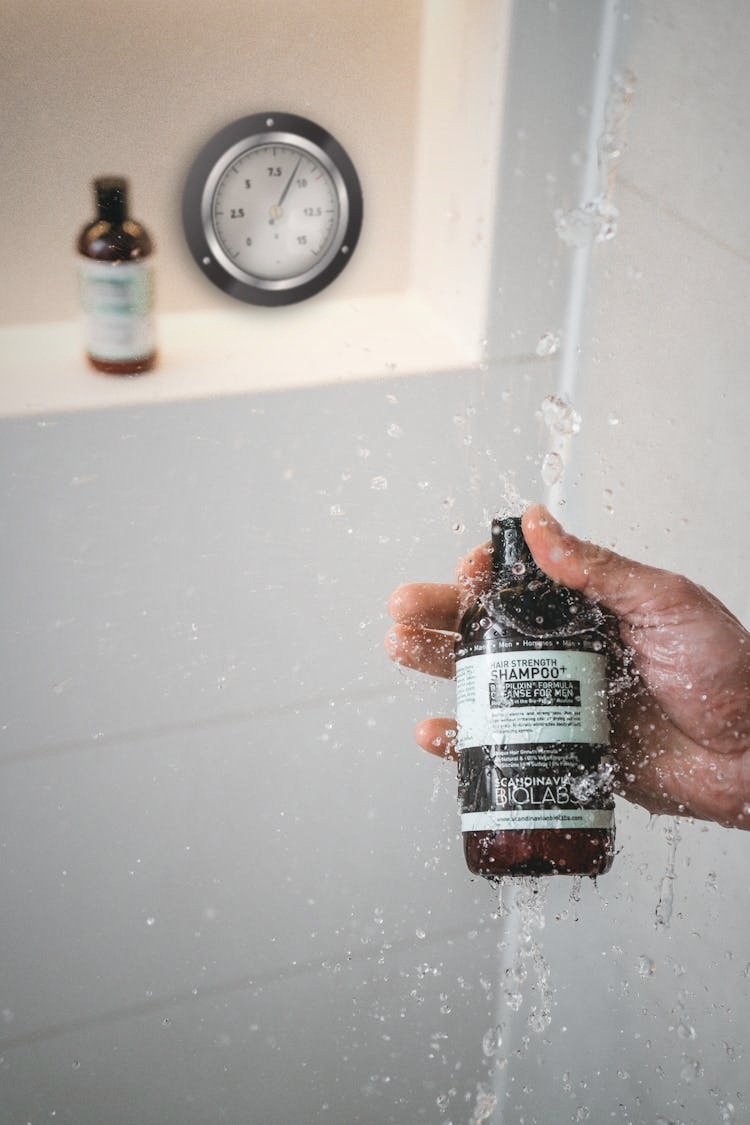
9 V
